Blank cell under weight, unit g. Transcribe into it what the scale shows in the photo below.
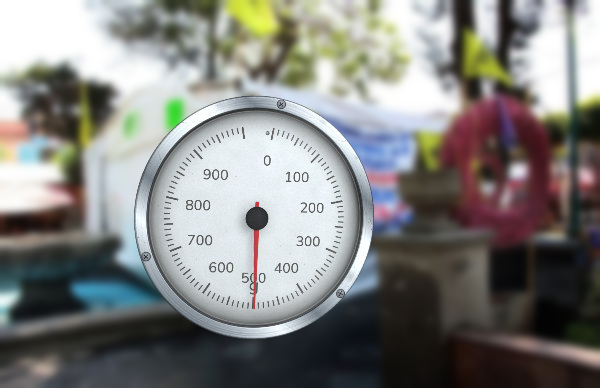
500 g
